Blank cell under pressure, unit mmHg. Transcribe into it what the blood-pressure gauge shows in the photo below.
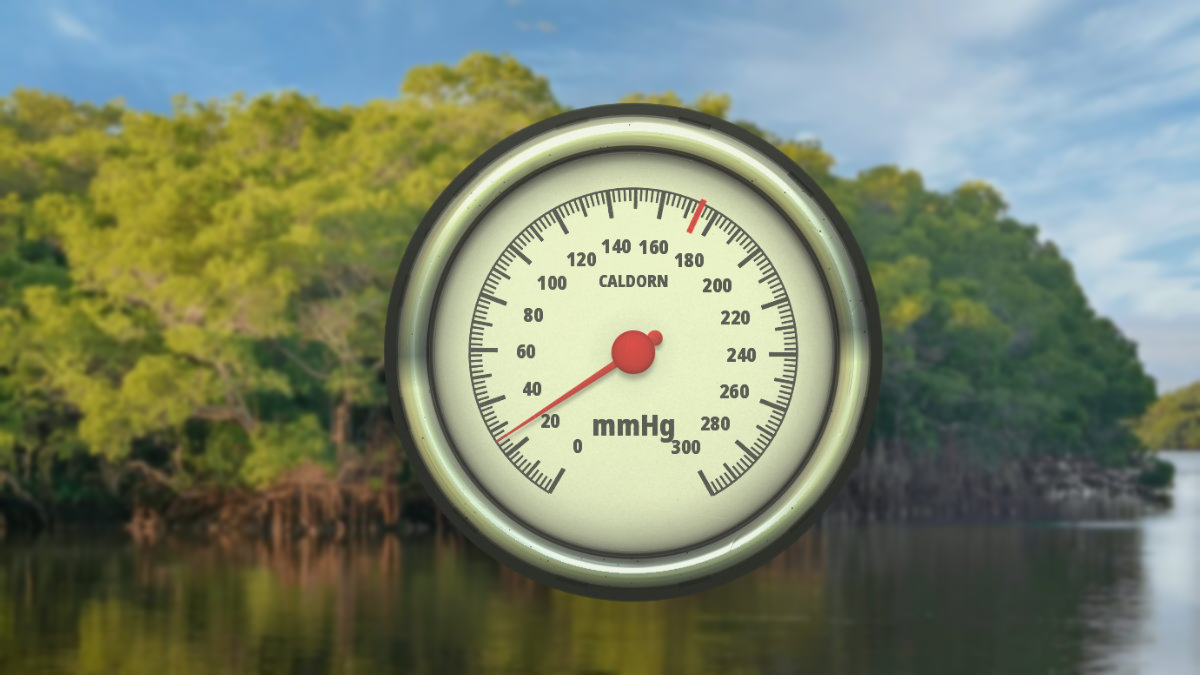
26 mmHg
